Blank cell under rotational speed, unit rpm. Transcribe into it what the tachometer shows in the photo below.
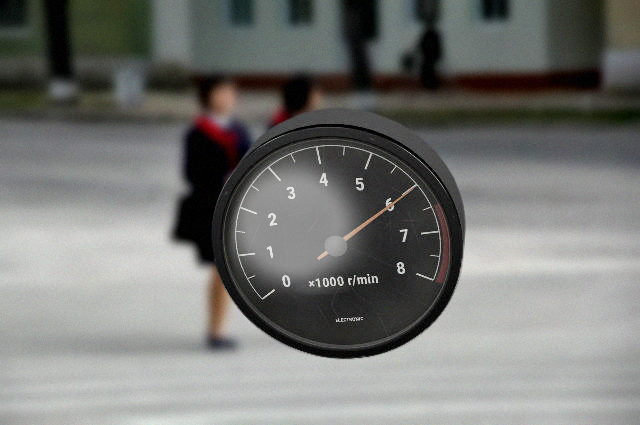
6000 rpm
